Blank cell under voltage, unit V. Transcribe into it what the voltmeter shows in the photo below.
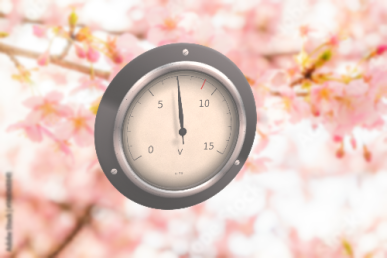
7 V
